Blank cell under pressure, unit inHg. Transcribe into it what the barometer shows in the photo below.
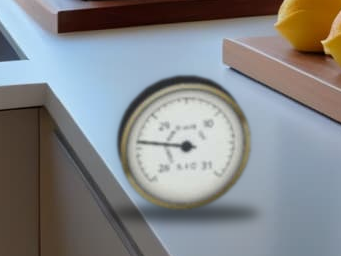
28.6 inHg
